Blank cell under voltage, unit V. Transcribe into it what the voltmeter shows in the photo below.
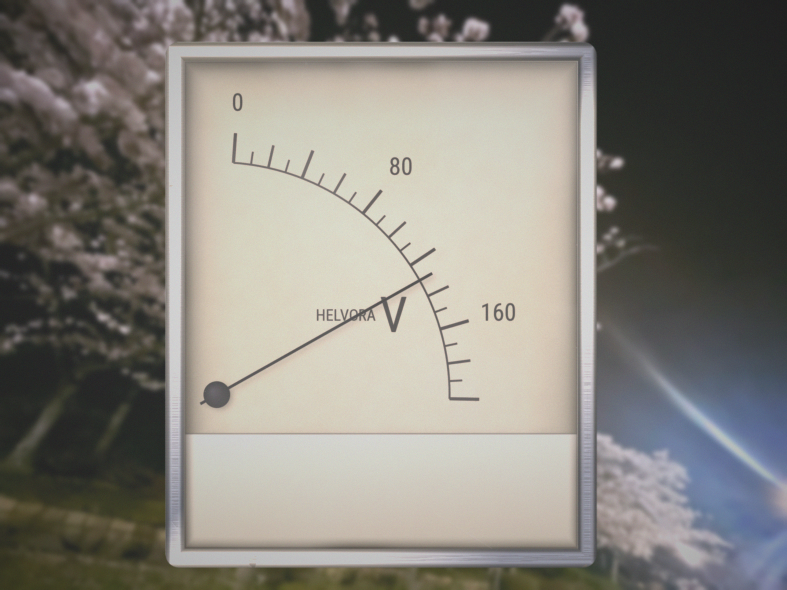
130 V
